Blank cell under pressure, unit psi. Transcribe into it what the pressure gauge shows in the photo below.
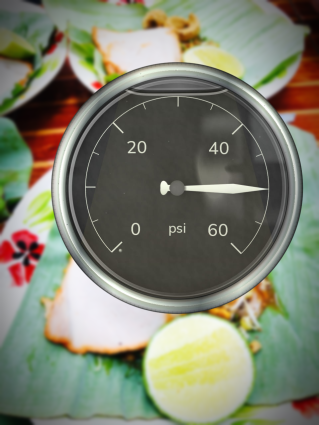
50 psi
